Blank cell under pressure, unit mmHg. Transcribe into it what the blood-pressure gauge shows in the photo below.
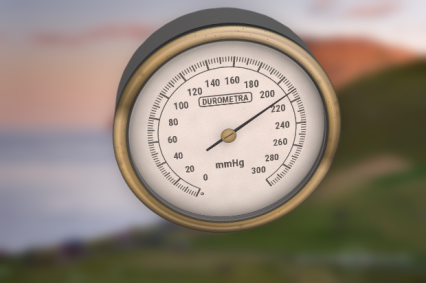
210 mmHg
